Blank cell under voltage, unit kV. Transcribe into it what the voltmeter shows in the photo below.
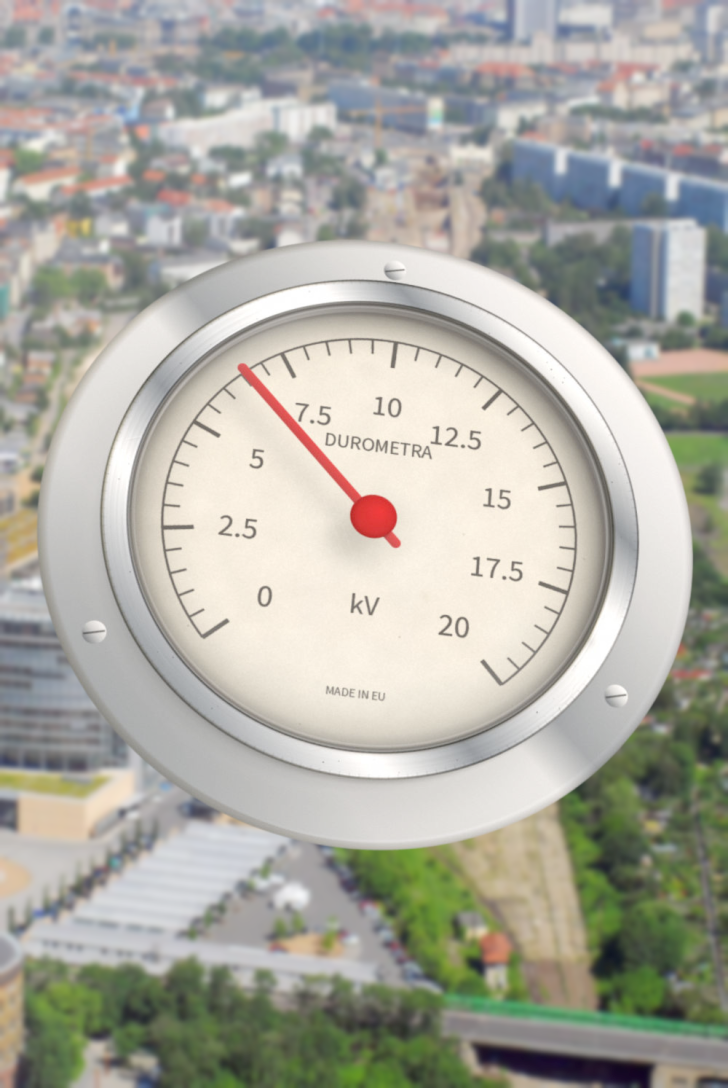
6.5 kV
